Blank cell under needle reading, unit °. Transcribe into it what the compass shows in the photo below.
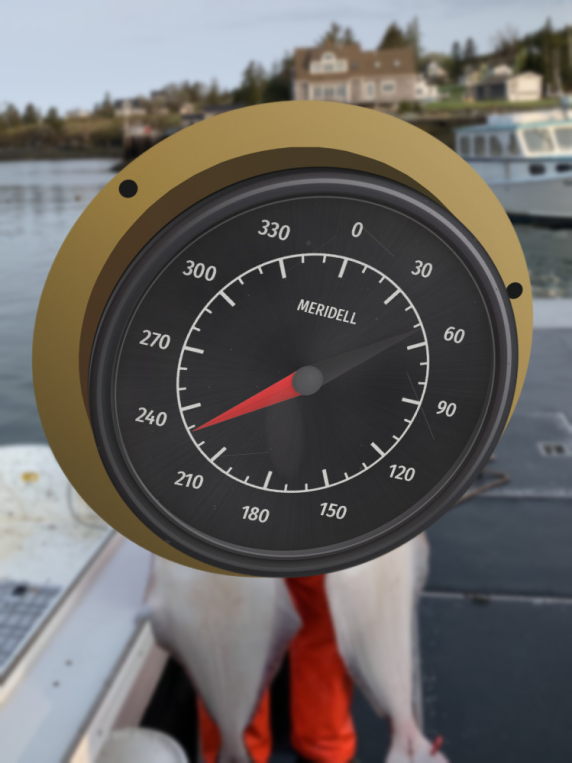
230 °
